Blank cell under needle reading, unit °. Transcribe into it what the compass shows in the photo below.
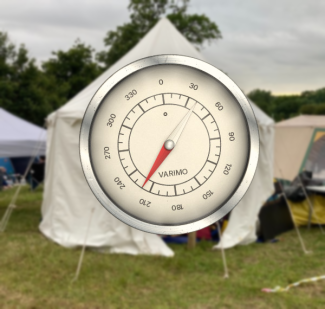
220 °
